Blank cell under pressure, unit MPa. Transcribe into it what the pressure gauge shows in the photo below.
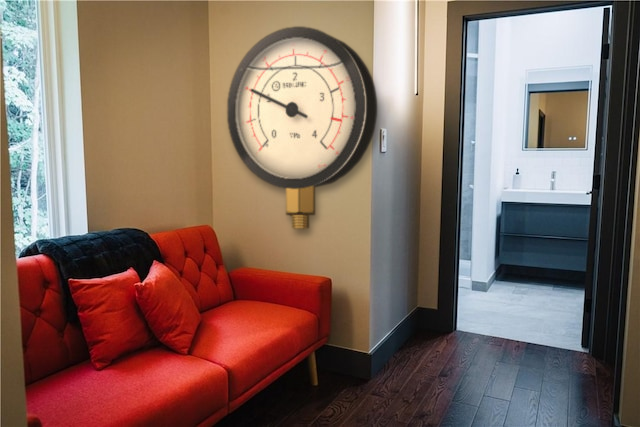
1 MPa
